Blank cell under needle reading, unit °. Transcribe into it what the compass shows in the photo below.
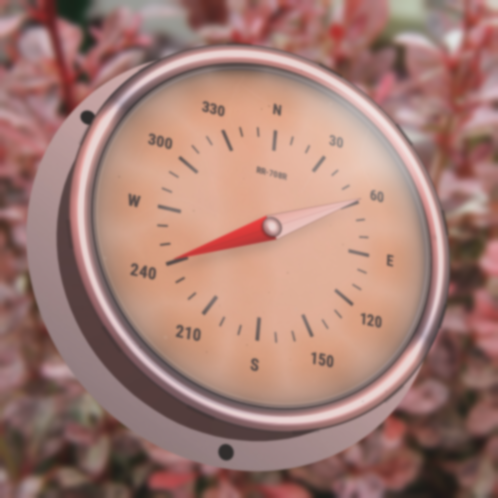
240 °
